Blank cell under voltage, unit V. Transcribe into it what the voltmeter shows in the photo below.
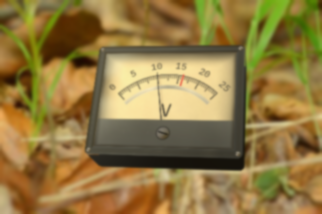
10 V
